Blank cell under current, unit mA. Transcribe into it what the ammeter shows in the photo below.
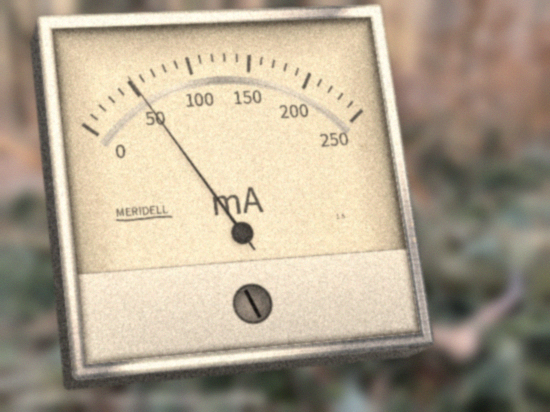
50 mA
